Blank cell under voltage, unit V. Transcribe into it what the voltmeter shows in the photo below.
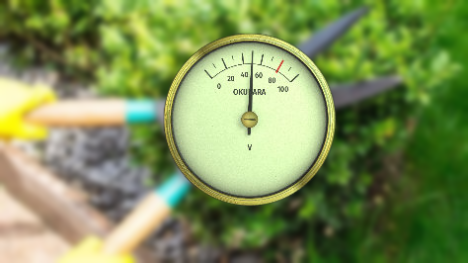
50 V
